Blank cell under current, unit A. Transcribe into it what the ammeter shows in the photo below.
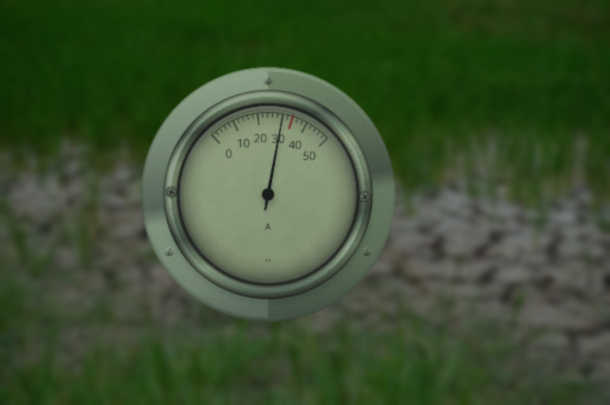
30 A
